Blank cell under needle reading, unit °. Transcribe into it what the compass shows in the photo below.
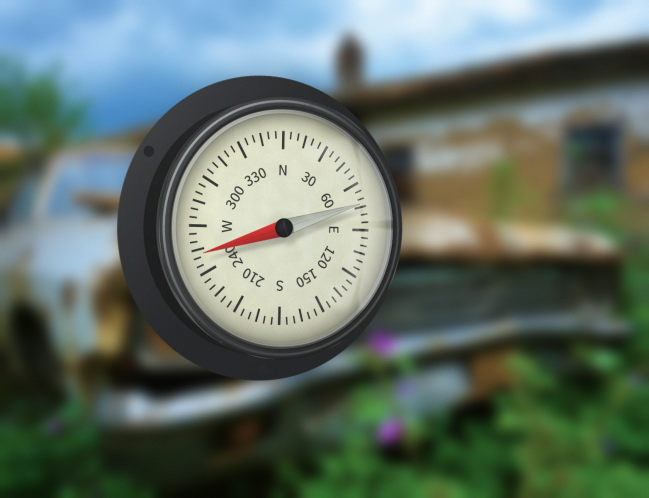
252.5 °
